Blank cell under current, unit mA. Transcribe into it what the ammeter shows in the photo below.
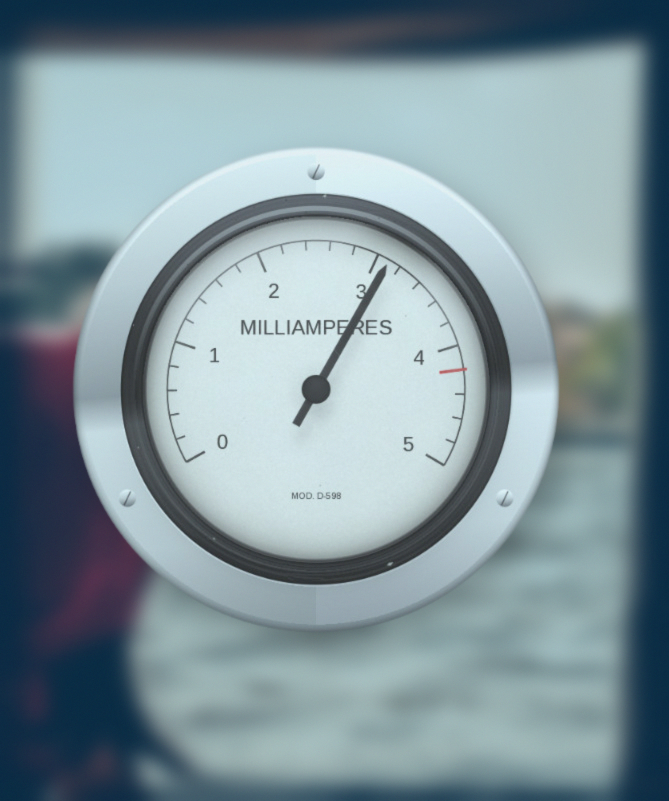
3.1 mA
